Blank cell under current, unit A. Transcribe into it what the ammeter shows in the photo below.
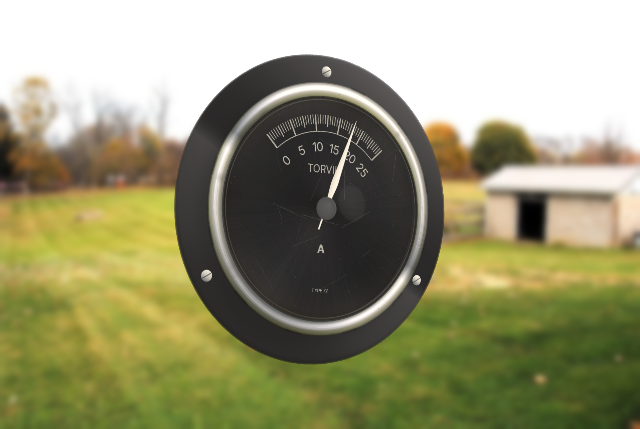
17.5 A
